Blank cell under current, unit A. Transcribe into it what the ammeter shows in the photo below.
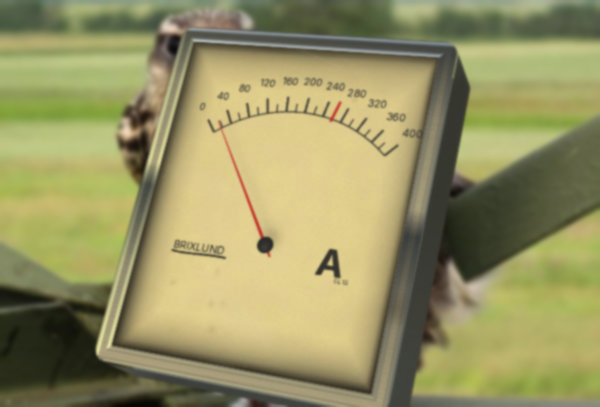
20 A
